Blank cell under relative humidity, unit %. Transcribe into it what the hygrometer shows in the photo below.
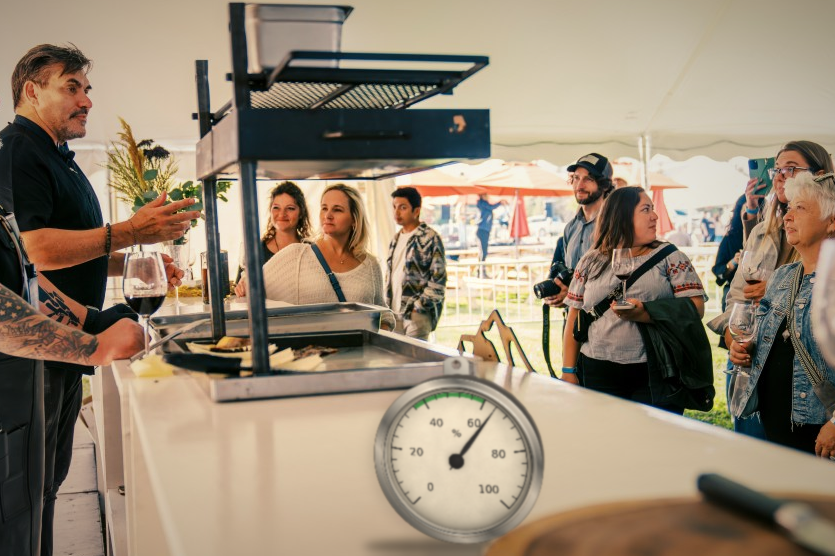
64 %
